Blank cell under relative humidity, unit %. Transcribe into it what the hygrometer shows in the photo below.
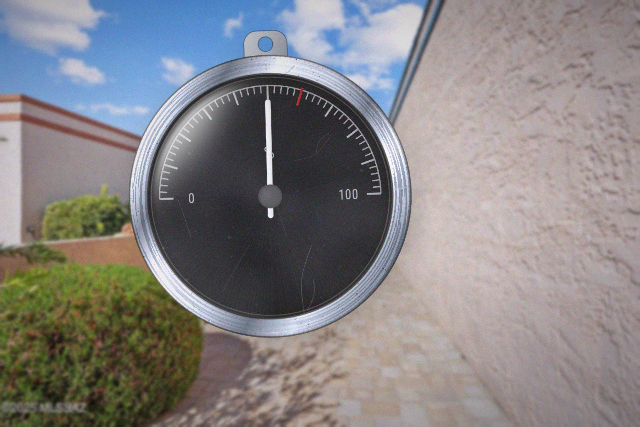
50 %
